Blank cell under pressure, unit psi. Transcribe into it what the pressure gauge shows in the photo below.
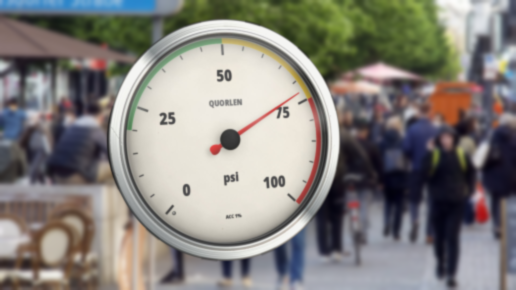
72.5 psi
